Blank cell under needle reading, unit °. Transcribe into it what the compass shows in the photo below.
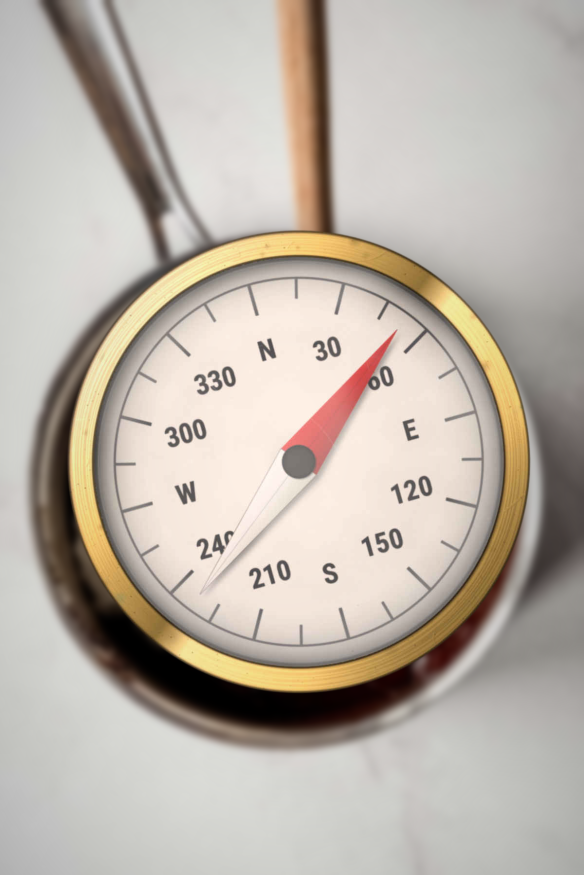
52.5 °
